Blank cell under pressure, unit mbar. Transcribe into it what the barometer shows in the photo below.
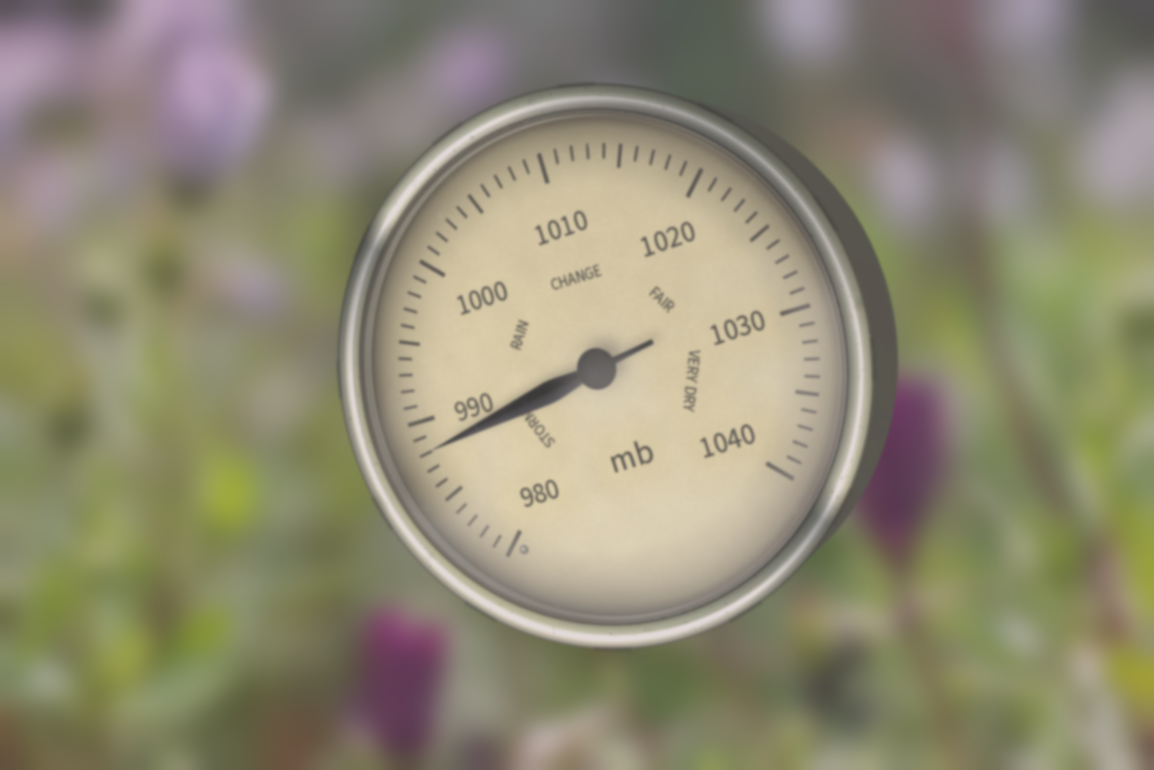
988 mbar
